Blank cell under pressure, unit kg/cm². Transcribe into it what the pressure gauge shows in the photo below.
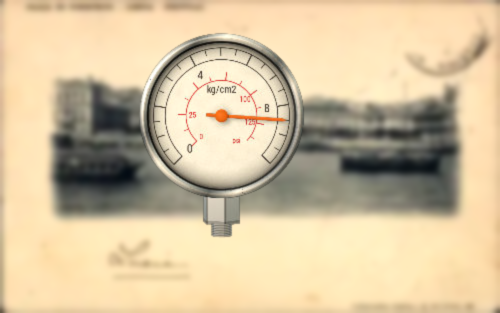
8.5 kg/cm²
